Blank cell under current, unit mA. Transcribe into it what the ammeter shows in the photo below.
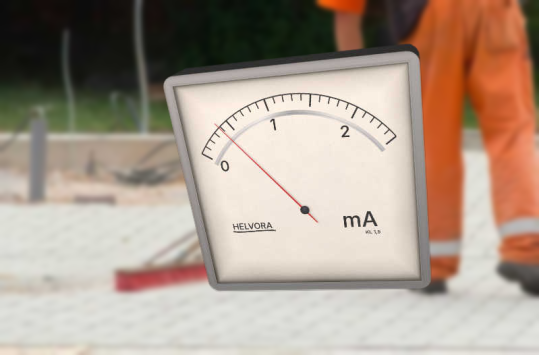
0.4 mA
